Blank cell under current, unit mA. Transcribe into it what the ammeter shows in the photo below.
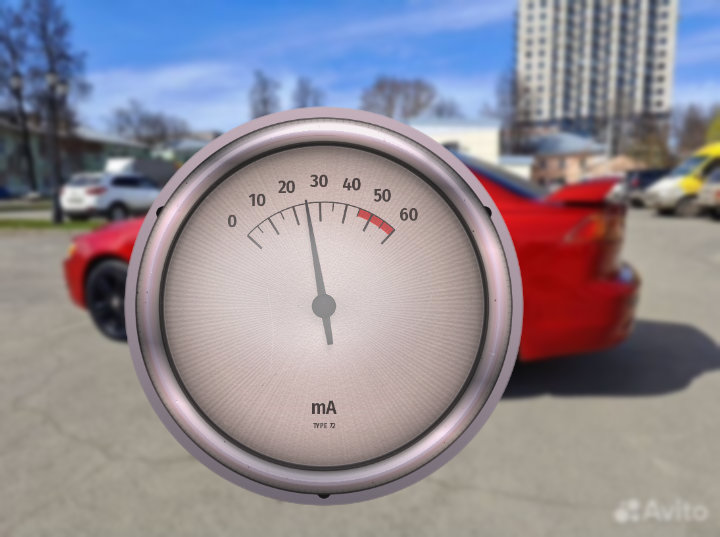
25 mA
